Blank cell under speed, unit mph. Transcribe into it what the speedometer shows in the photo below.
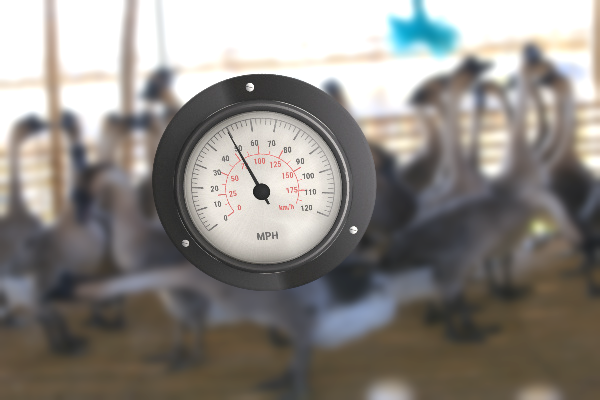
50 mph
